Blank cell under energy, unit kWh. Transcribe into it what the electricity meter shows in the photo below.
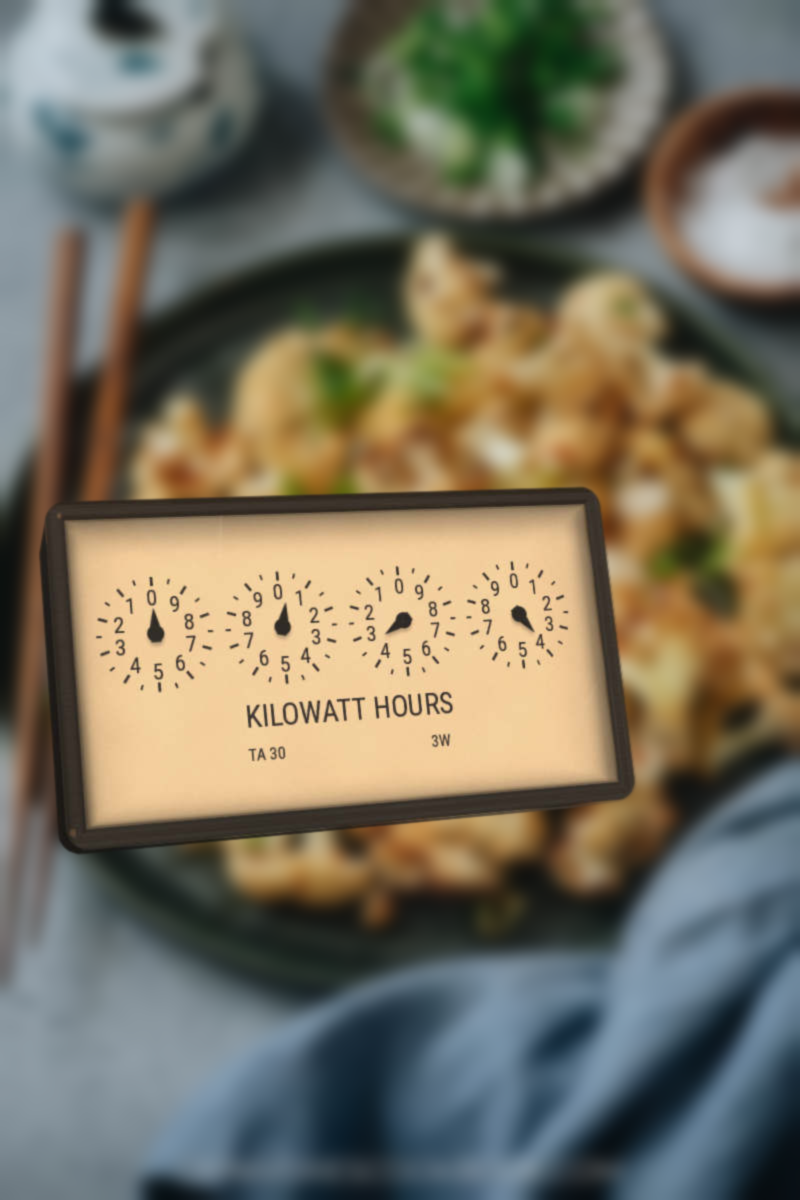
34 kWh
